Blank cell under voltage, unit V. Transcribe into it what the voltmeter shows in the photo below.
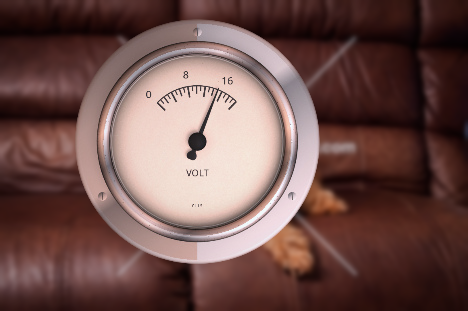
15 V
